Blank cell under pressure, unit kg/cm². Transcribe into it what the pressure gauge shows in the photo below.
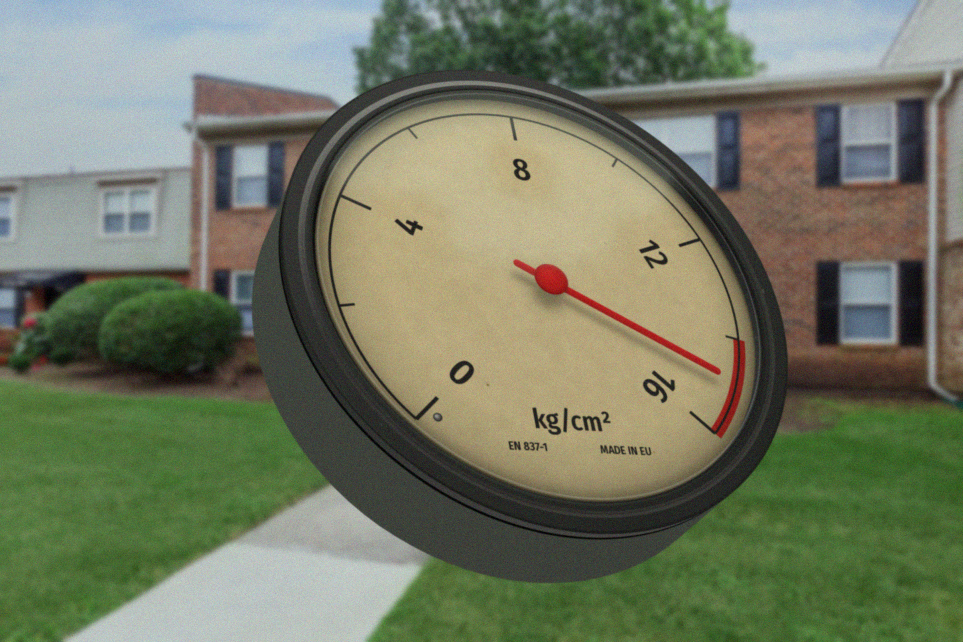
15 kg/cm²
